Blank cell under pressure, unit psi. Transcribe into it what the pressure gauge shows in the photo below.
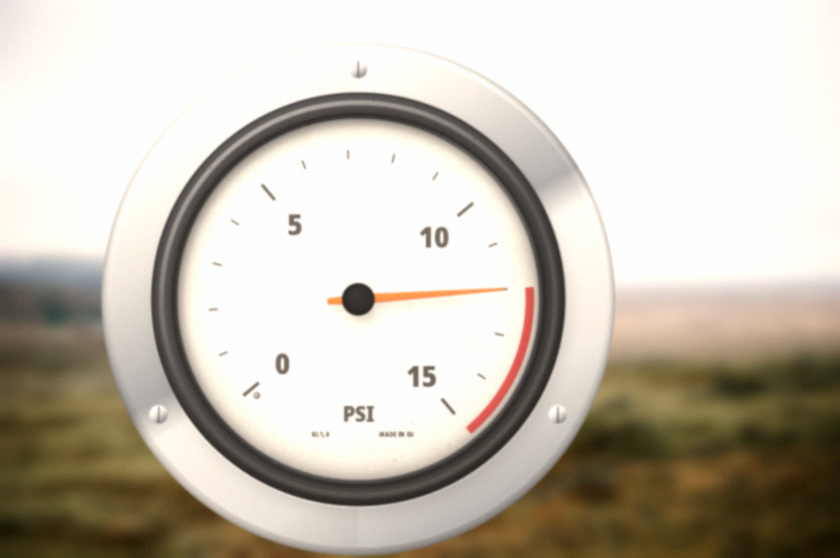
12 psi
